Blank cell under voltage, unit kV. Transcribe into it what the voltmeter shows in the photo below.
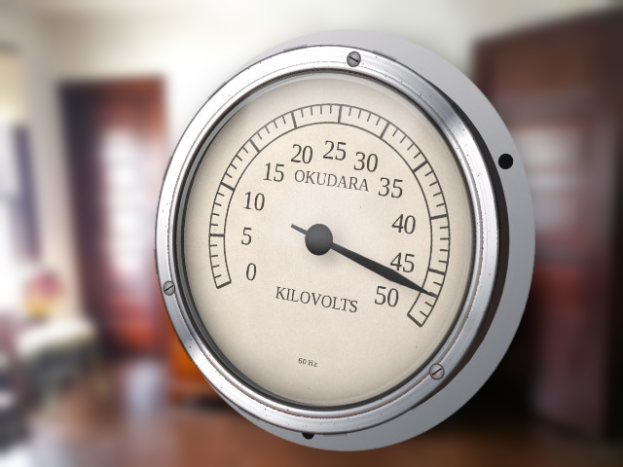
47 kV
